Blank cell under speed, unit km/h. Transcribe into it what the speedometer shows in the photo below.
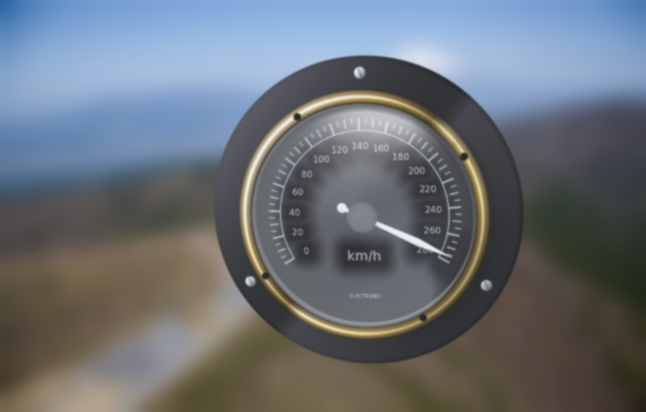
275 km/h
